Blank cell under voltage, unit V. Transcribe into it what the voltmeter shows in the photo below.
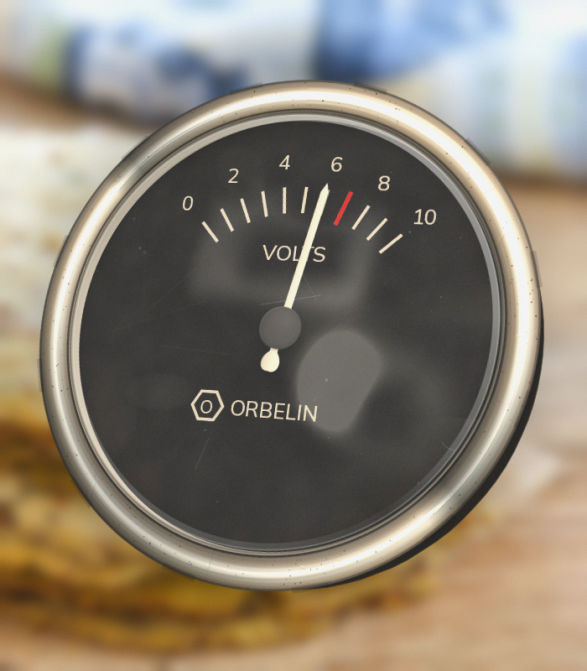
6 V
